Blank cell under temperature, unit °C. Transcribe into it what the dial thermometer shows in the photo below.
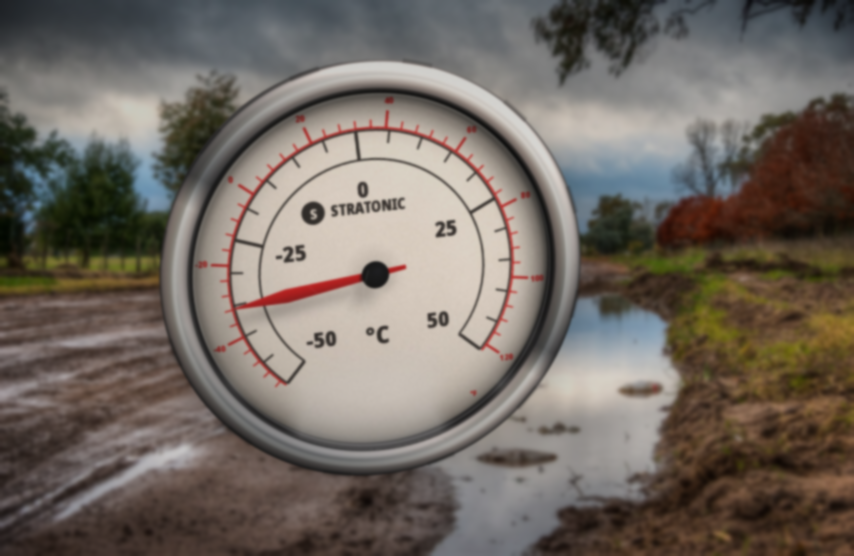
-35 °C
